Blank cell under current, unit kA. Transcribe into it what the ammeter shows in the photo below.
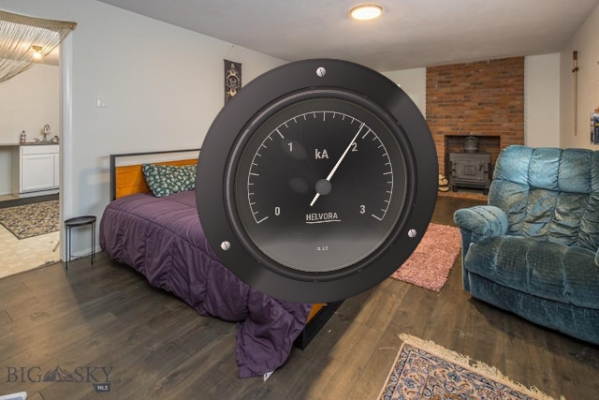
1.9 kA
